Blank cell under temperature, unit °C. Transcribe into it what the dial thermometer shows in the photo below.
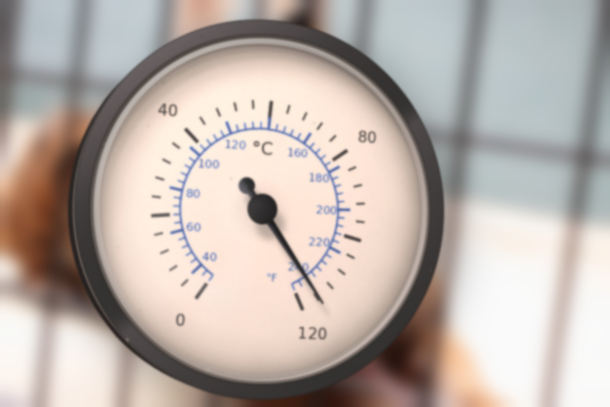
116 °C
